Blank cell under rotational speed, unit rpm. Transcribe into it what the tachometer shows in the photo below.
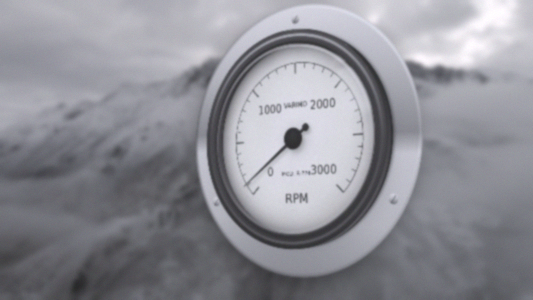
100 rpm
